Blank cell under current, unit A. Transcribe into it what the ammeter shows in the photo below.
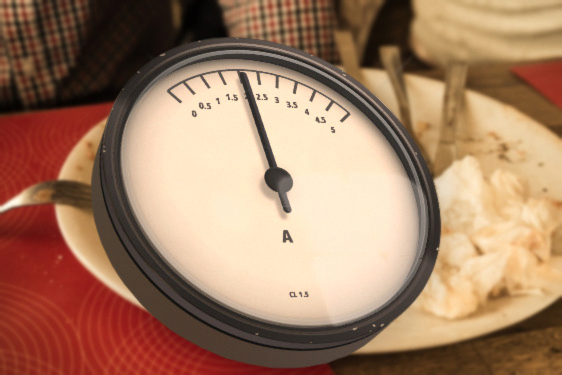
2 A
